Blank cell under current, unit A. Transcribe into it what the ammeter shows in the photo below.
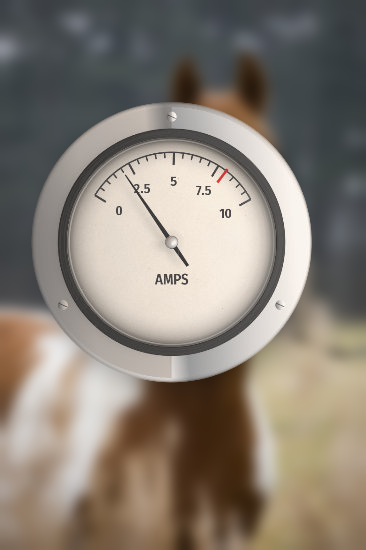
2 A
